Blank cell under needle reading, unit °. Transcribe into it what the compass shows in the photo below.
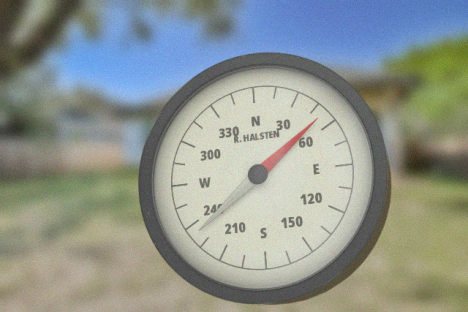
52.5 °
